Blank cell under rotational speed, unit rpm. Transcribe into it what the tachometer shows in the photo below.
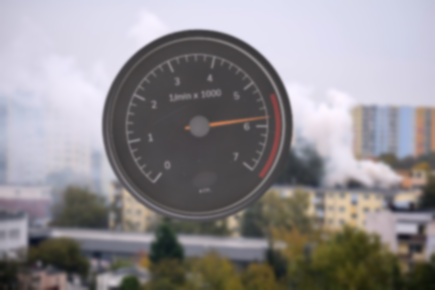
5800 rpm
